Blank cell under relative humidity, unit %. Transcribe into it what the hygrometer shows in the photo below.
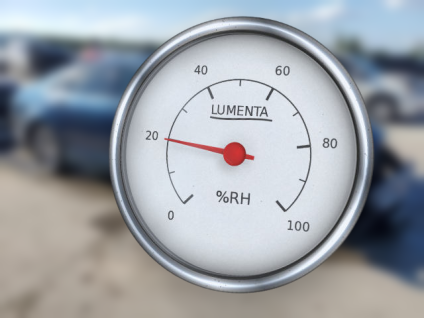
20 %
